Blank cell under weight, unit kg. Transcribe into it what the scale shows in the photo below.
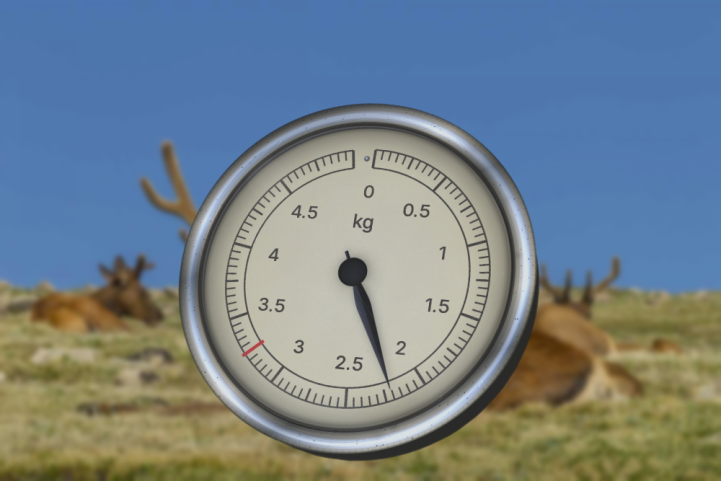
2.2 kg
